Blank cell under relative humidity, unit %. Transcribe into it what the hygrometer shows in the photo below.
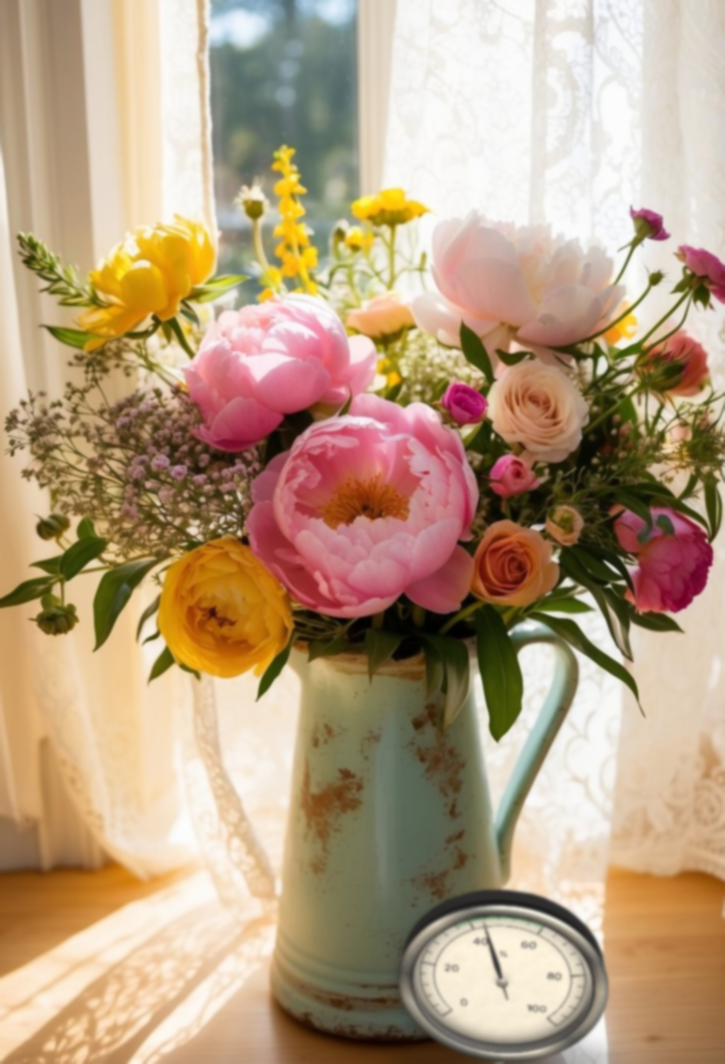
44 %
